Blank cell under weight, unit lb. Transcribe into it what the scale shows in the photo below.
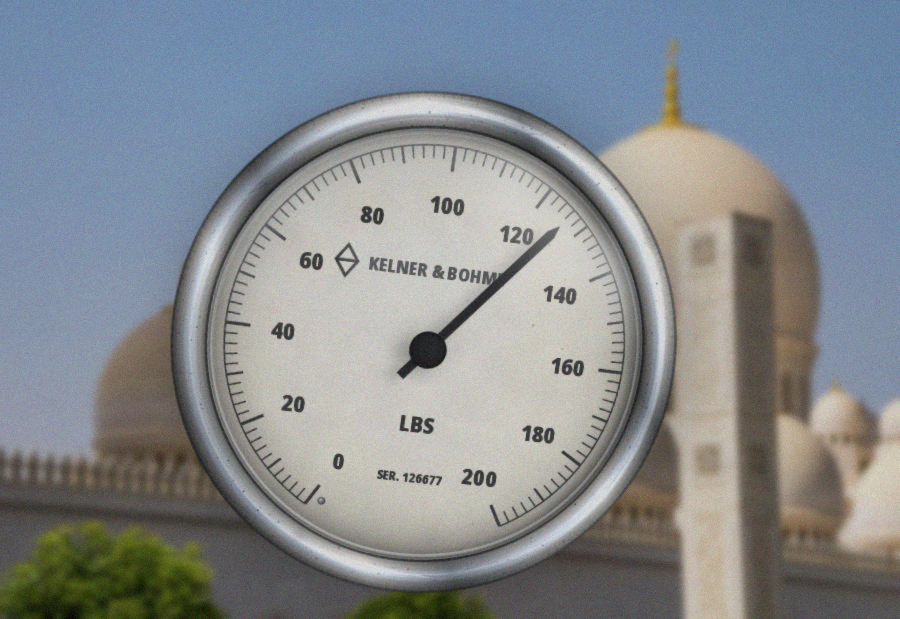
126 lb
